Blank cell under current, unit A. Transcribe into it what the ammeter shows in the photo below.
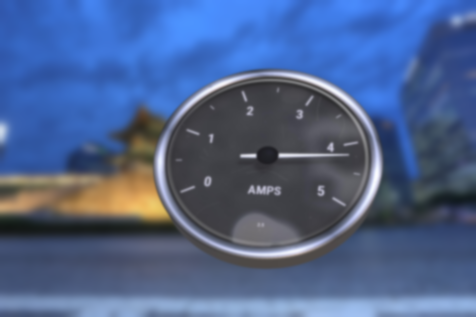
4.25 A
